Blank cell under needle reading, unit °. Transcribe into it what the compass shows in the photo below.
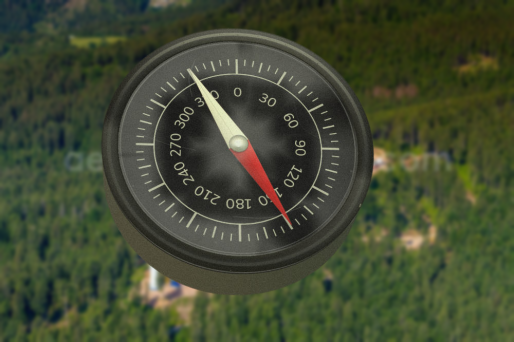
150 °
